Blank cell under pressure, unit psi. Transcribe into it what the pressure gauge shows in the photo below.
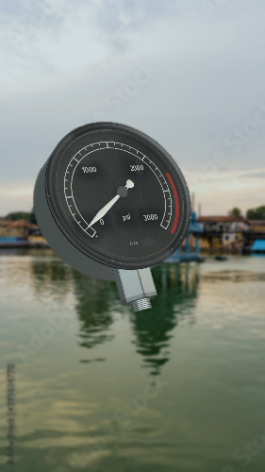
100 psi
